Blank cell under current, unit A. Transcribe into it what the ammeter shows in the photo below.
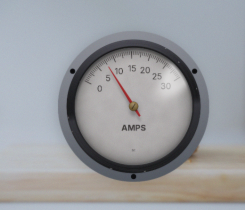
7.5 A
